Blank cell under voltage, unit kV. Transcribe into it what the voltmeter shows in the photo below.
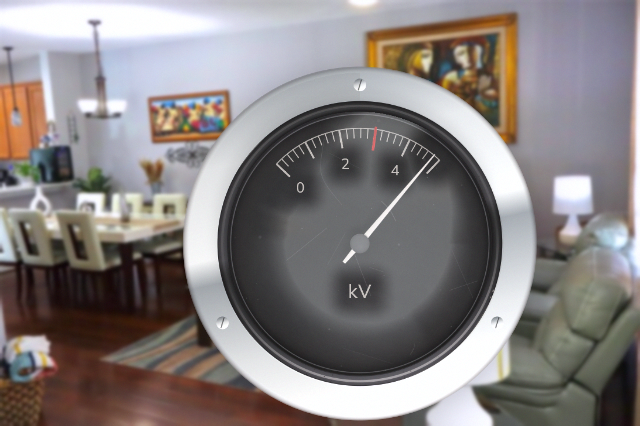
4.8 kV
